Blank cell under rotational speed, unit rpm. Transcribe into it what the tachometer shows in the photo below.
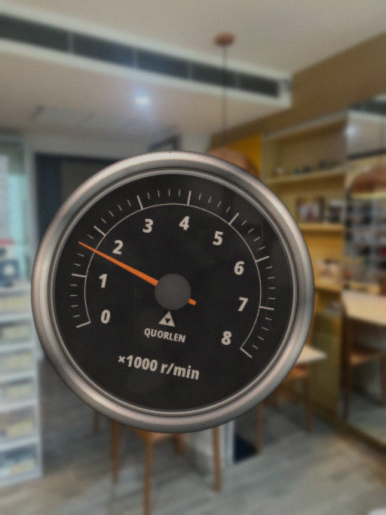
1600 rpm
